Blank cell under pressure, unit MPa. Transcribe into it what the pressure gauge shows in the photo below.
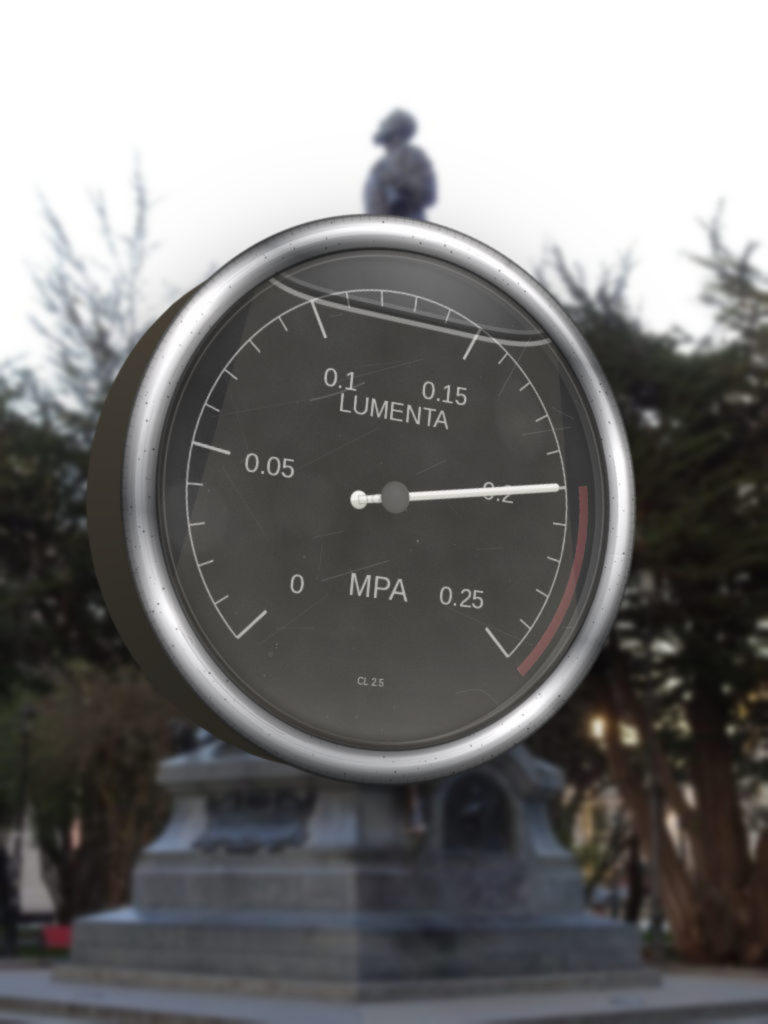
0.2 MPa
